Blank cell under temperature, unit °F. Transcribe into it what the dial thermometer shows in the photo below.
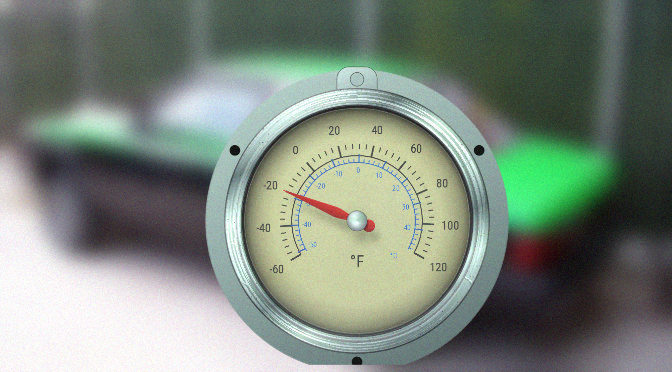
-20 °F
